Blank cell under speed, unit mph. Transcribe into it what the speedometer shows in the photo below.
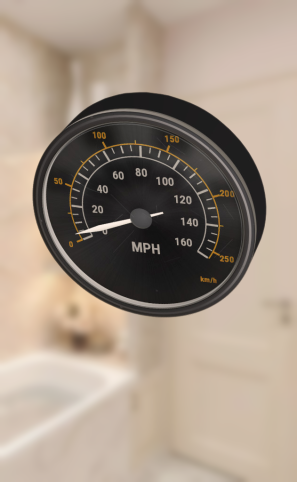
5 mph
